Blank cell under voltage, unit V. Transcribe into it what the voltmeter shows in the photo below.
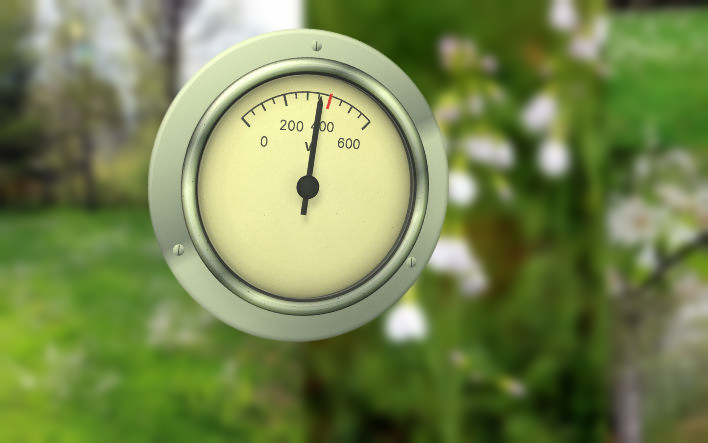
350 V
